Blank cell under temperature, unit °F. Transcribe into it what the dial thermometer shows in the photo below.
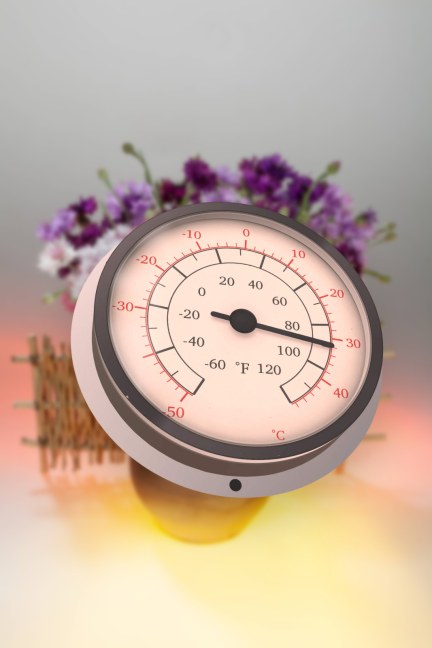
90 °F
